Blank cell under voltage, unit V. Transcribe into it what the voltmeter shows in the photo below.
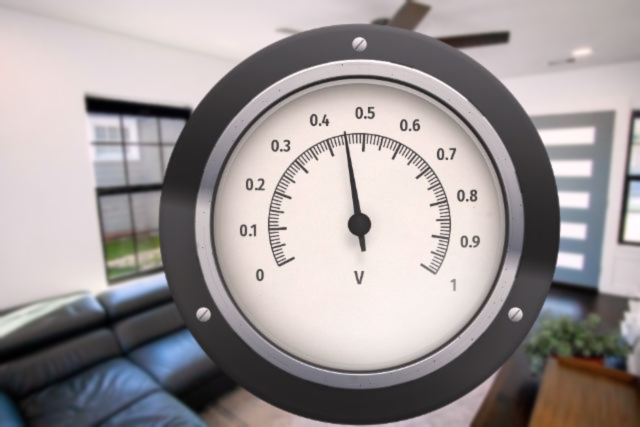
0.45 V
